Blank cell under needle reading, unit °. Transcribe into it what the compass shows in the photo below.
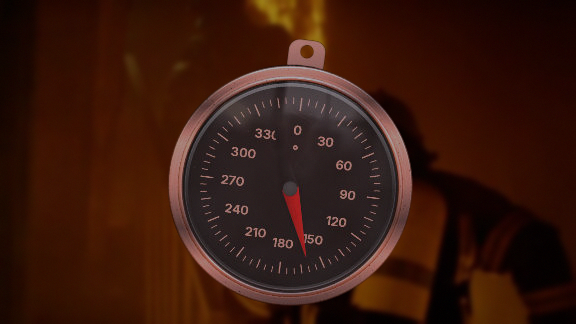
160 °
